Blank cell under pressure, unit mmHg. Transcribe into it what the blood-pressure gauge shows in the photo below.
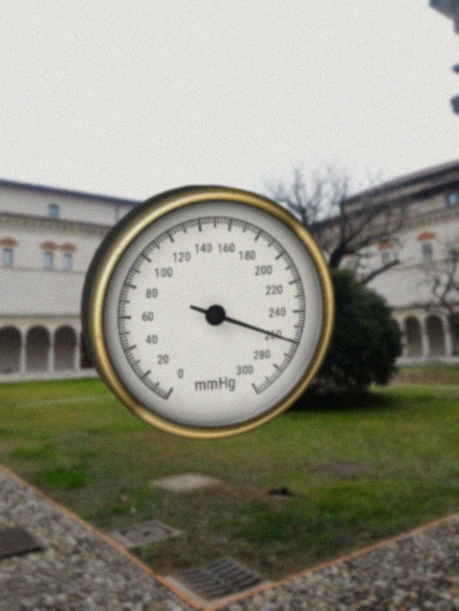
260 mmHg
